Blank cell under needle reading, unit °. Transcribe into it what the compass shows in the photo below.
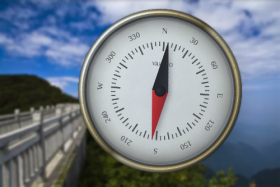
185 °
